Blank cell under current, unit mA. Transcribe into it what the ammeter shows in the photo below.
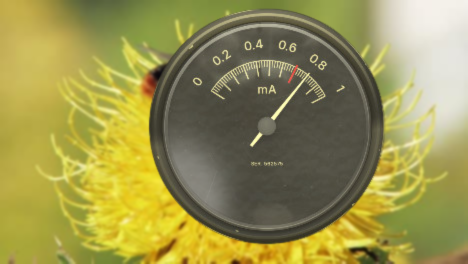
0.8 mA
